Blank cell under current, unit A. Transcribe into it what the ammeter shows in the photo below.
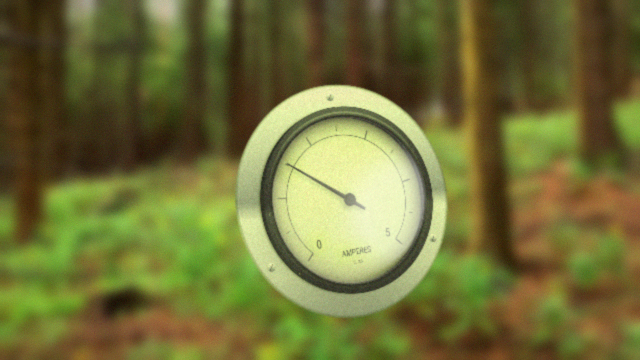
1.5 A
